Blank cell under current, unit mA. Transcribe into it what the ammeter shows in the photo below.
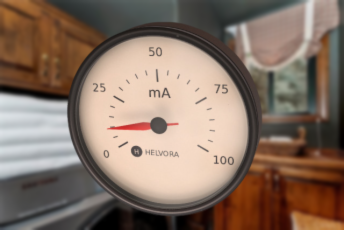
10 mA
